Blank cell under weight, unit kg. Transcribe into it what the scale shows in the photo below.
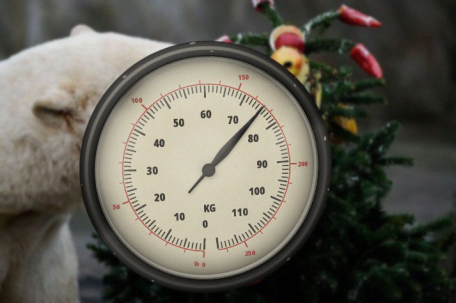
75 kg
